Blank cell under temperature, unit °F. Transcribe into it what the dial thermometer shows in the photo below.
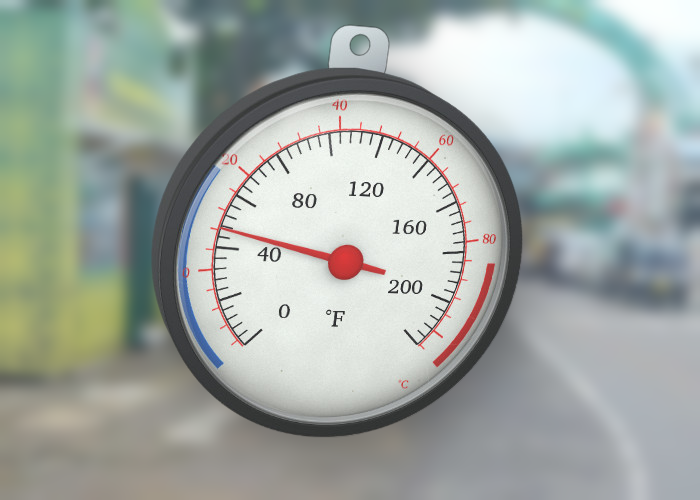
48 °F
